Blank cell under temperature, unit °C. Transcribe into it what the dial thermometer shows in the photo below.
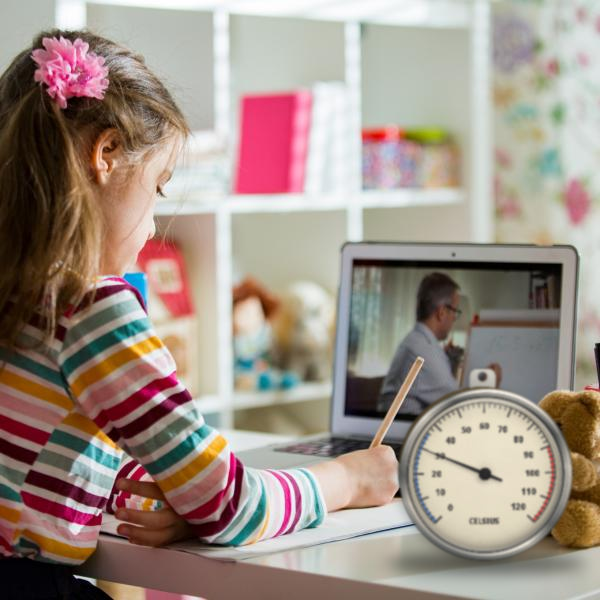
30 °C
